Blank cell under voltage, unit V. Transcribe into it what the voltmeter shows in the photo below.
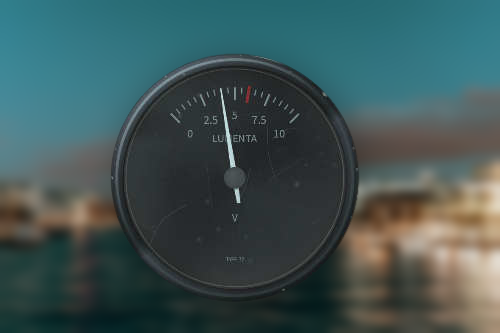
4 V
